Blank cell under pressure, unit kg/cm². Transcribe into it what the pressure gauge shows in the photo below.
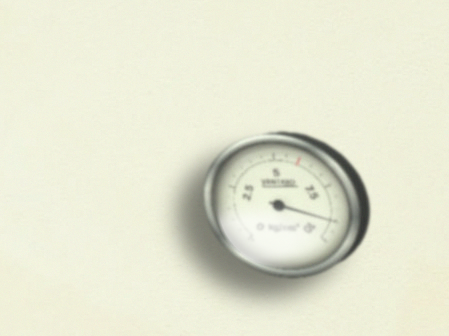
9 kg/cm²
